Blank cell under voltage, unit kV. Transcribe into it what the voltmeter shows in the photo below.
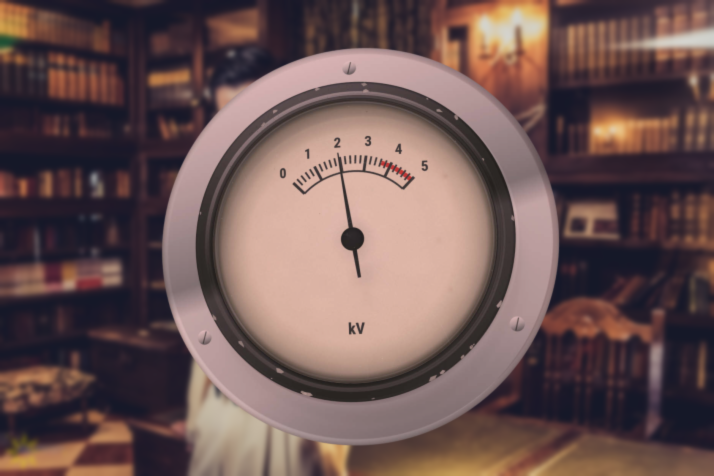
2 kV
